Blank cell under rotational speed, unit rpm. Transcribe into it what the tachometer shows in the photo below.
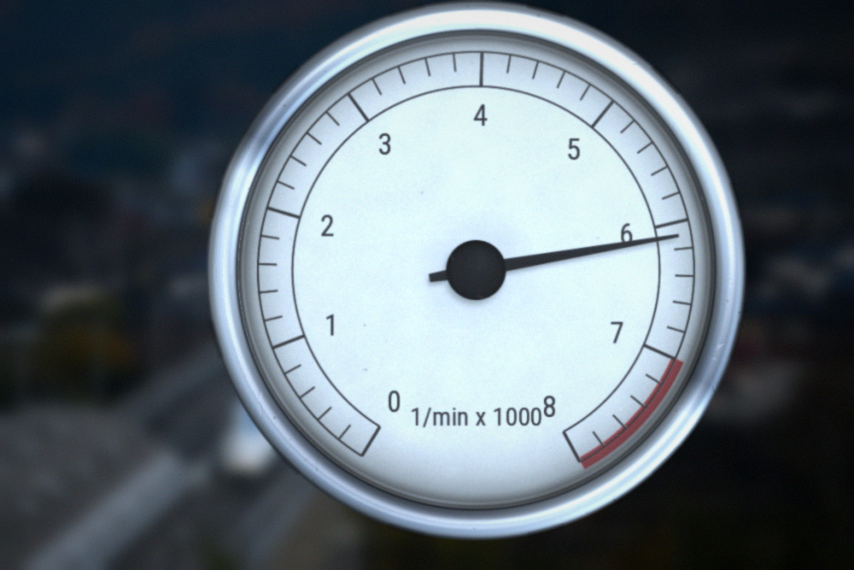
6100 rpm
